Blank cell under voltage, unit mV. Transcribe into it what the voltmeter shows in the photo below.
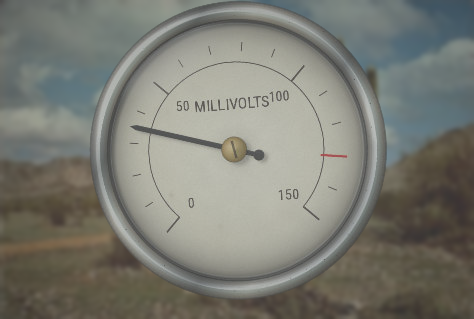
35 mV
